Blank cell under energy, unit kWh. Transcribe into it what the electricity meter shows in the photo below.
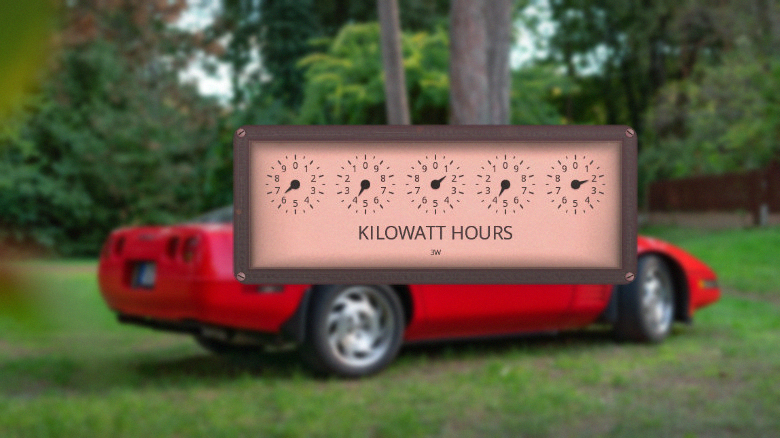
64142 kWh
